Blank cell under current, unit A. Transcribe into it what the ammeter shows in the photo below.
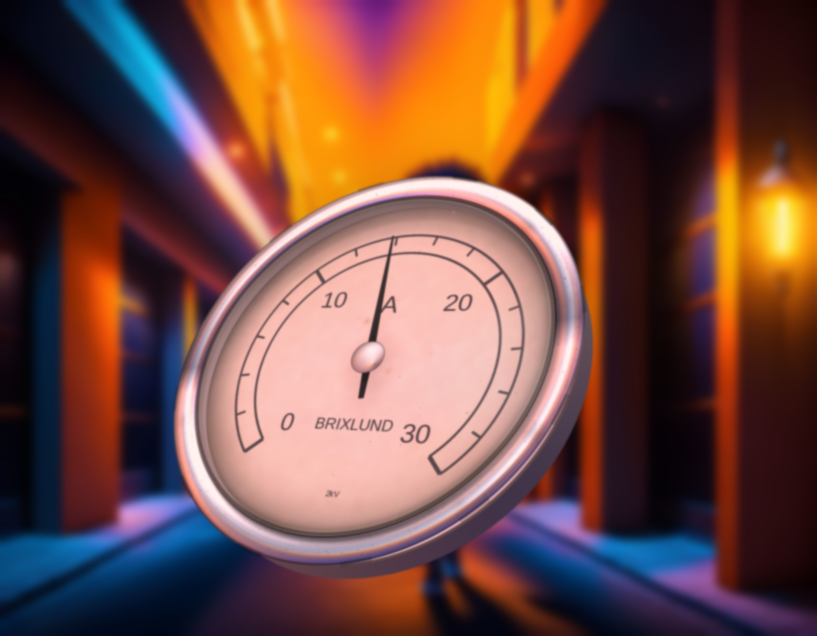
14 A
